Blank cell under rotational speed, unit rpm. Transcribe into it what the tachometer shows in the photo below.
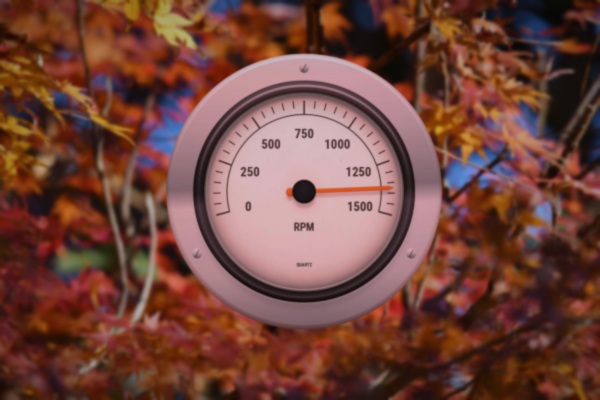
1375 rpm
